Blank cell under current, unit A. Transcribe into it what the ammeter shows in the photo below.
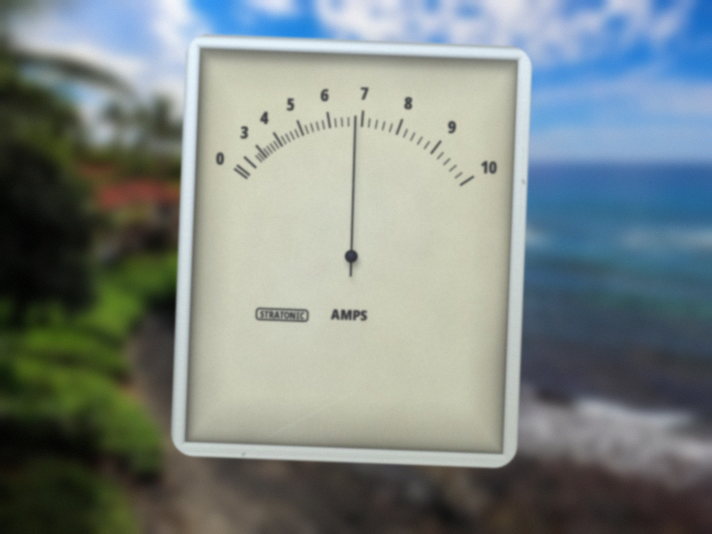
6.8 A
